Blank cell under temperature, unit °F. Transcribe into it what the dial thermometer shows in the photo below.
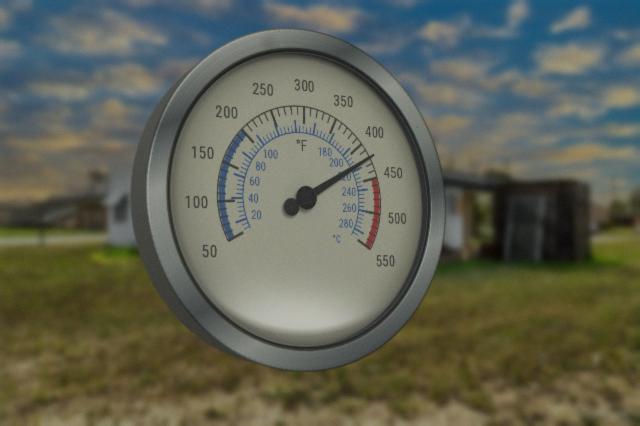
420 °F
